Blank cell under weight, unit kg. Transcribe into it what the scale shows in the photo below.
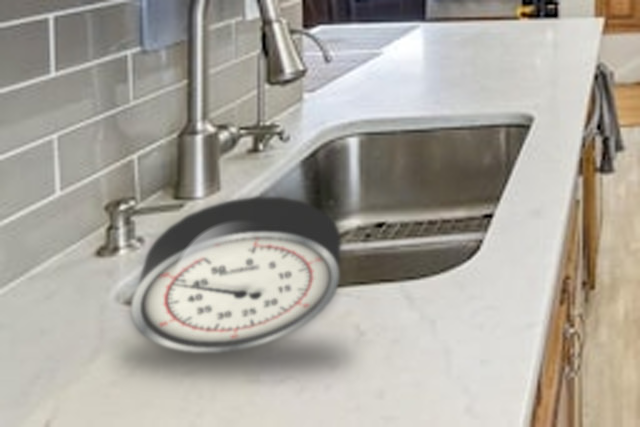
45 kg
